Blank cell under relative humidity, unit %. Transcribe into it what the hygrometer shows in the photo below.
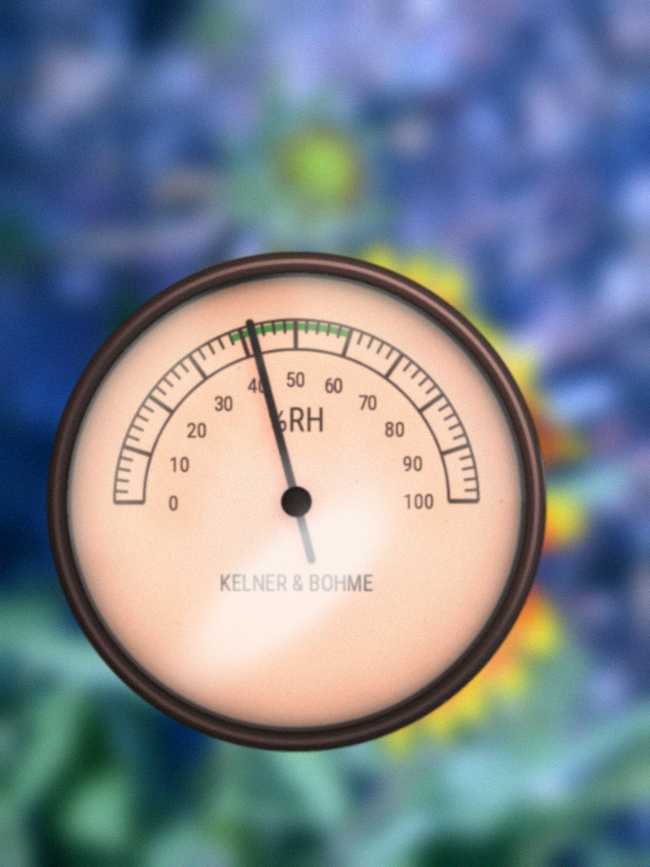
42 %
